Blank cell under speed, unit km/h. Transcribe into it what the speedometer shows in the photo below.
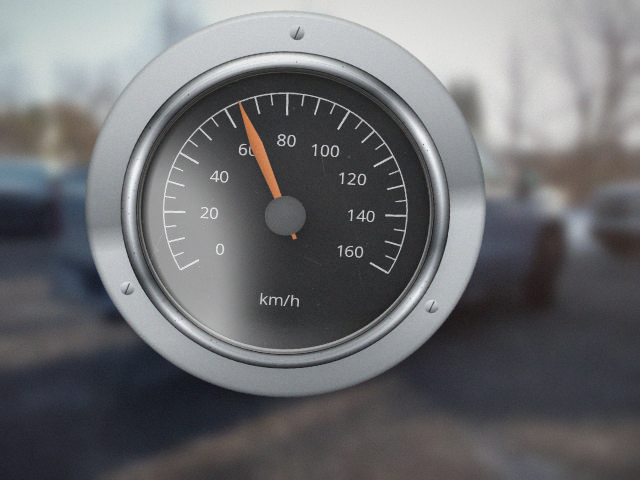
65 km/h
